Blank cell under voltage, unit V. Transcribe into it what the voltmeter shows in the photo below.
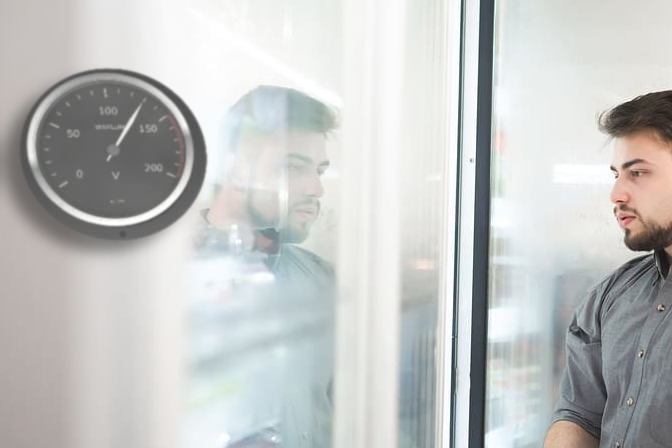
130 V
